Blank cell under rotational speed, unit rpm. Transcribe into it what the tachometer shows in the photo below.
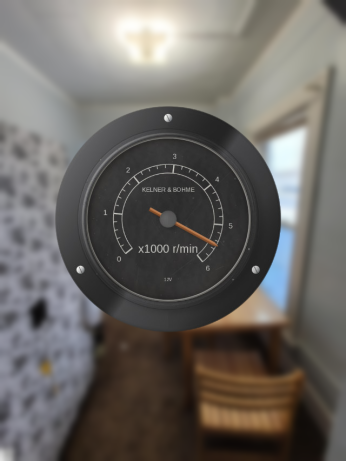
5500 rpm
